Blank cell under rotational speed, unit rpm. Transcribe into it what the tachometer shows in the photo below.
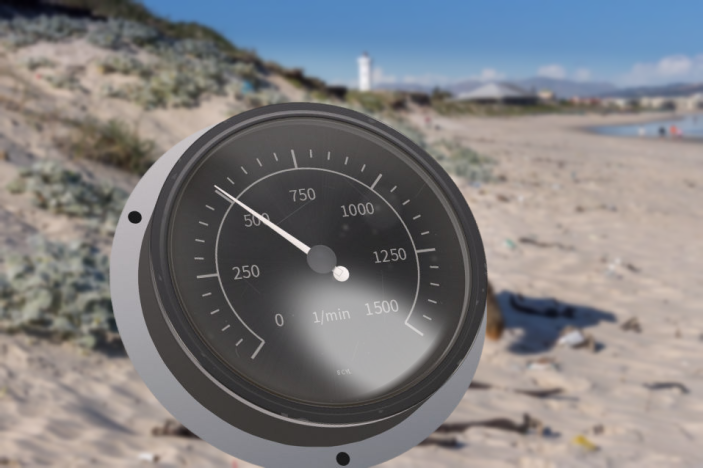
500 rpm
